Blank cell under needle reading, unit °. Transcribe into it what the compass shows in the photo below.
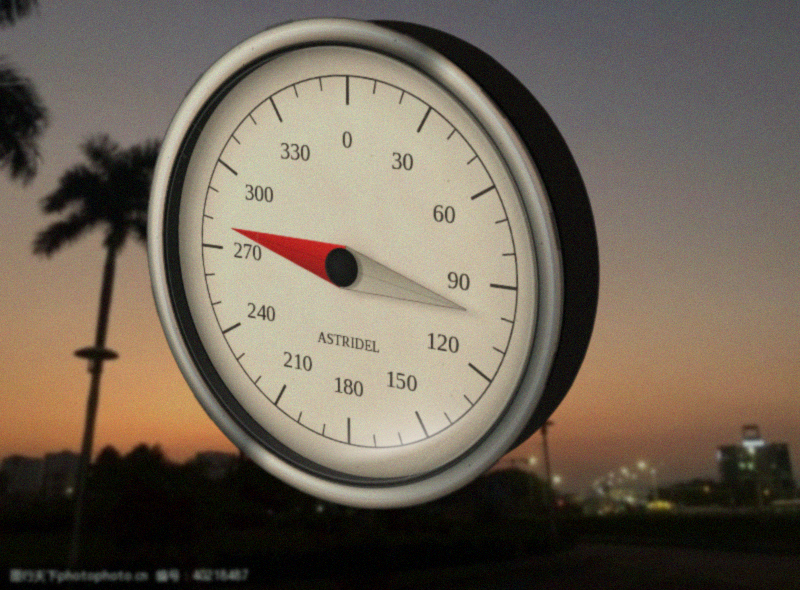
280 °
